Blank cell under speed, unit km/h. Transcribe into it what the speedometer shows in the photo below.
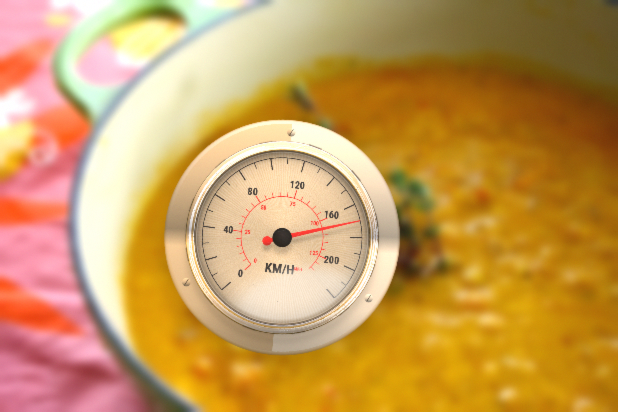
170 km/h
